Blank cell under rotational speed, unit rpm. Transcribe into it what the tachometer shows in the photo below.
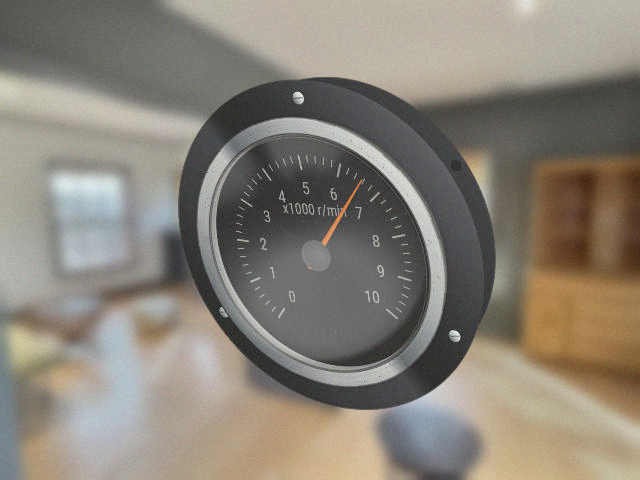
6600 rpm
